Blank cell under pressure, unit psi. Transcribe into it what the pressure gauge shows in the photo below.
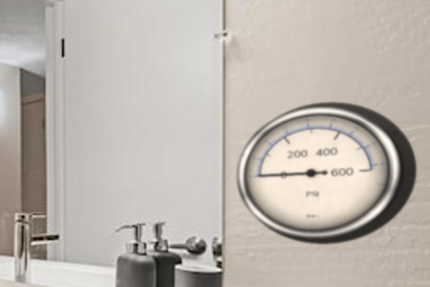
0 psi
